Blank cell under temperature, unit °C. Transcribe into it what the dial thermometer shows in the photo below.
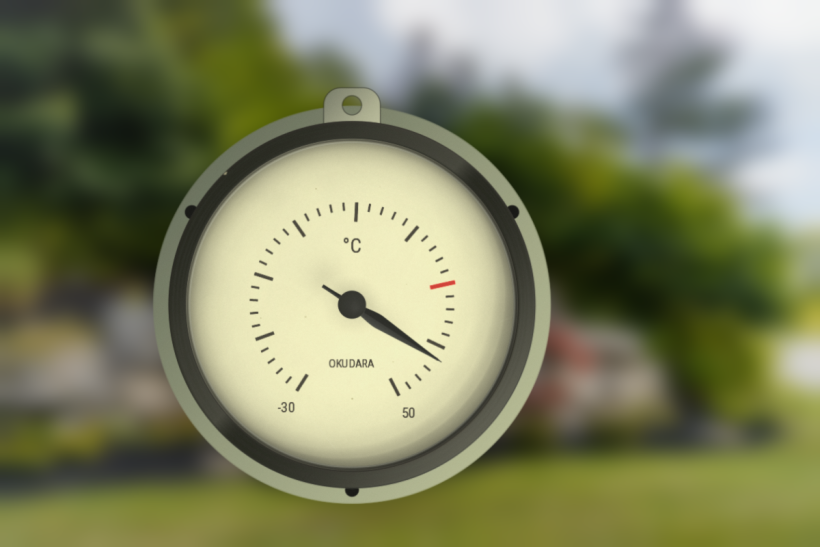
42 °C
